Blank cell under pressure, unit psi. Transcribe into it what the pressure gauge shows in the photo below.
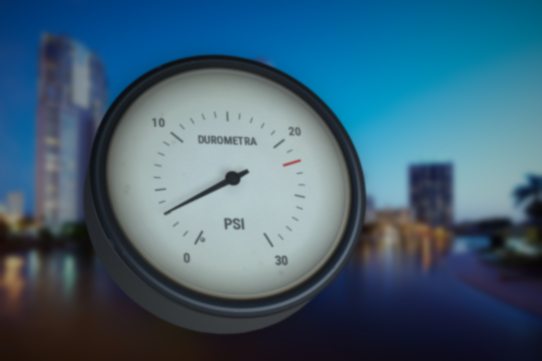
3 psi
